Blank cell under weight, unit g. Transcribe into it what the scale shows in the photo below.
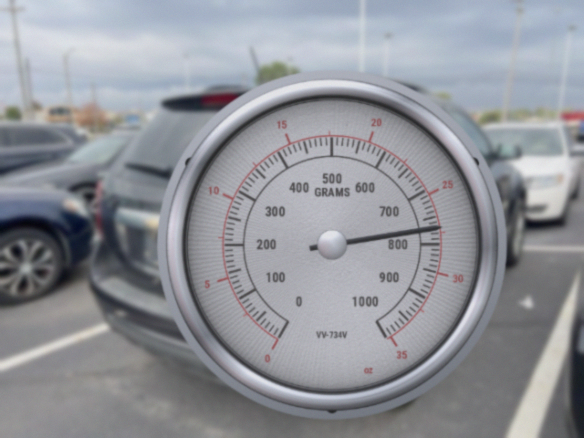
770 g
